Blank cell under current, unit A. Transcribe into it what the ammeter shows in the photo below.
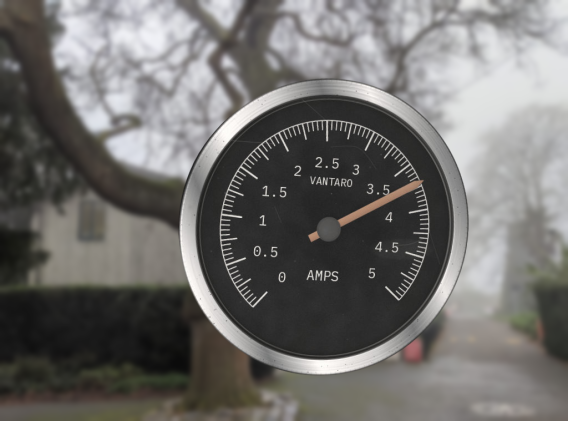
3.7 A
